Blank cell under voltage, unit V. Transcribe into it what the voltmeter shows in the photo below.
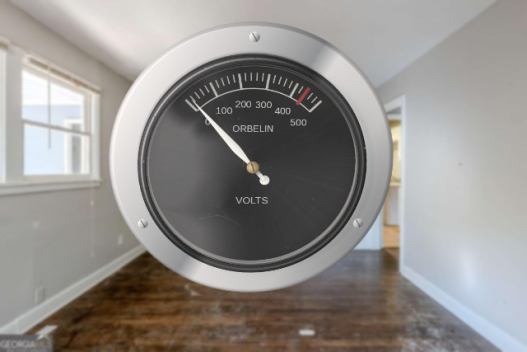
20 V
